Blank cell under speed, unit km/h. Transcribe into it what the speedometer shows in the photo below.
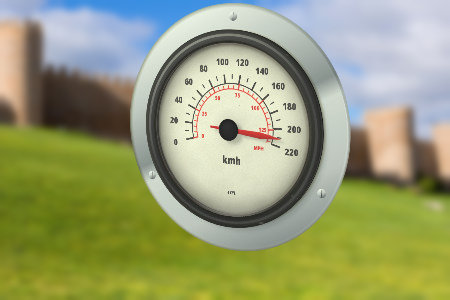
210 km/h
